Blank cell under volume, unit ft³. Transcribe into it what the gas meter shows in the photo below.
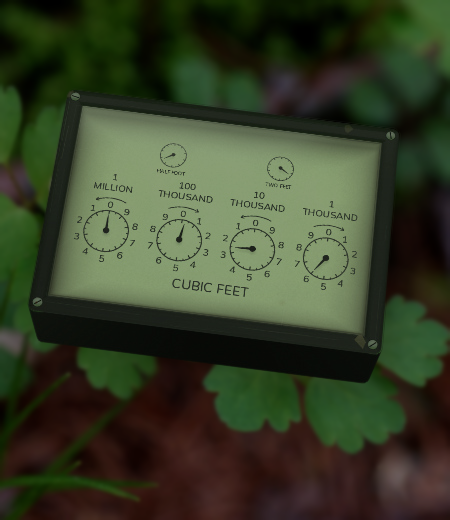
2600 ft³
